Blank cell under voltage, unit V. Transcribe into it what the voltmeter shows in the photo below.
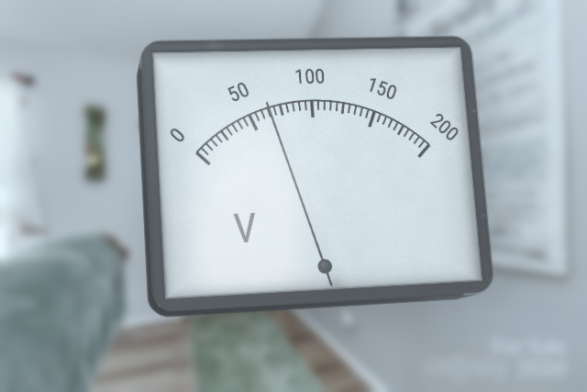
65 V
